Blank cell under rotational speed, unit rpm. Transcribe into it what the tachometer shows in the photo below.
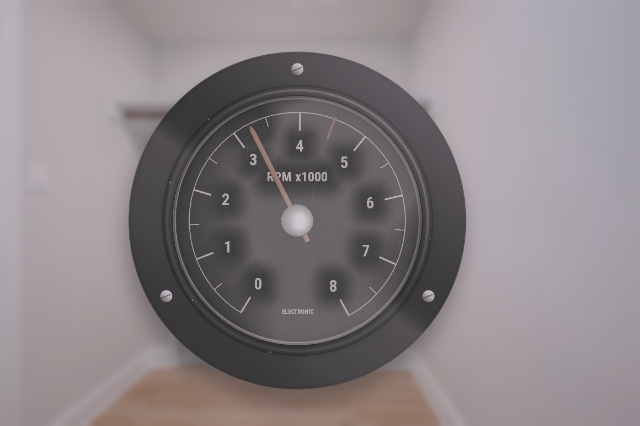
3250 rpm
